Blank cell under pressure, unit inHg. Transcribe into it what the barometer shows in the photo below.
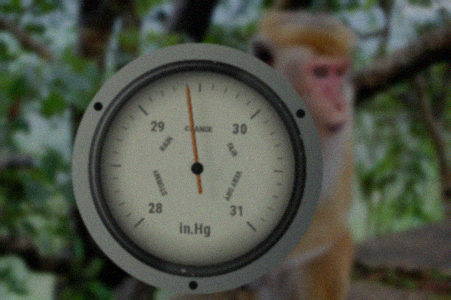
29.4 inHg
